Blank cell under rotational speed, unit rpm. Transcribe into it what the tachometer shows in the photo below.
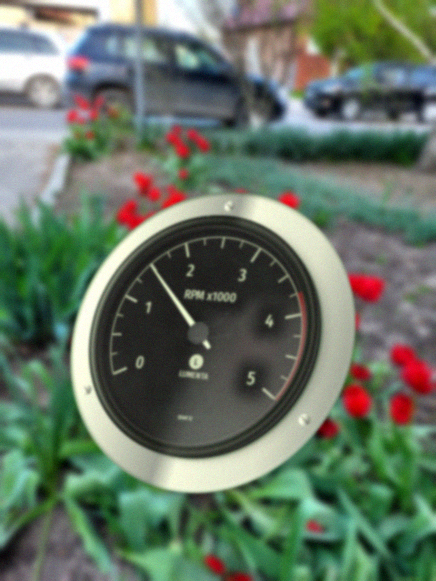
1500 rpm
